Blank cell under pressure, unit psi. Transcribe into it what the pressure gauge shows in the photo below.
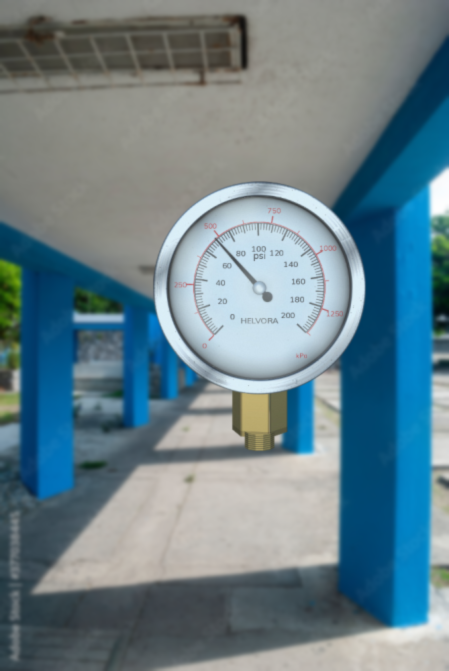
70 psi
